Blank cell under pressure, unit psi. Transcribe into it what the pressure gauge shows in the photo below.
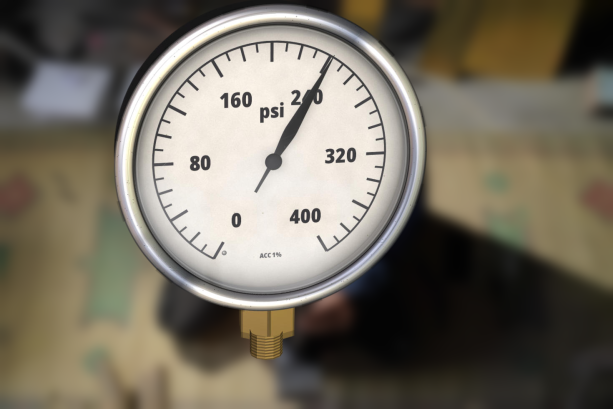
240 psi
